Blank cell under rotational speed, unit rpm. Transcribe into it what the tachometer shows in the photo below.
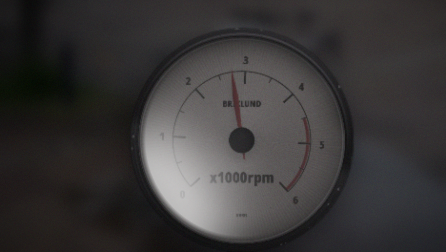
2750 rpm
